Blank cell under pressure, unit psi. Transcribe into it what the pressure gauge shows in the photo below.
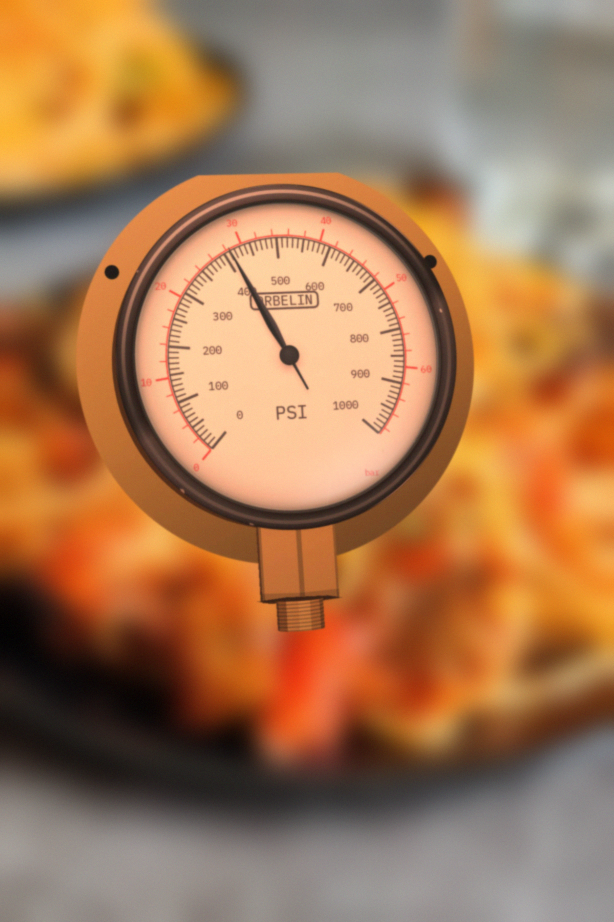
410 psi
